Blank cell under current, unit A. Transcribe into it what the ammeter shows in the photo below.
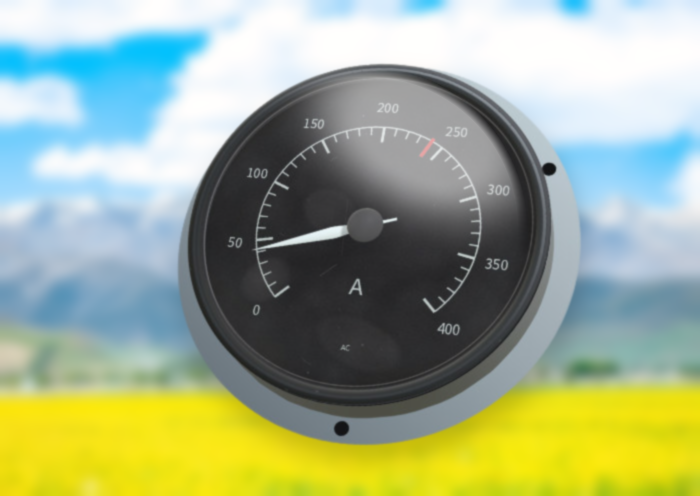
40 A
